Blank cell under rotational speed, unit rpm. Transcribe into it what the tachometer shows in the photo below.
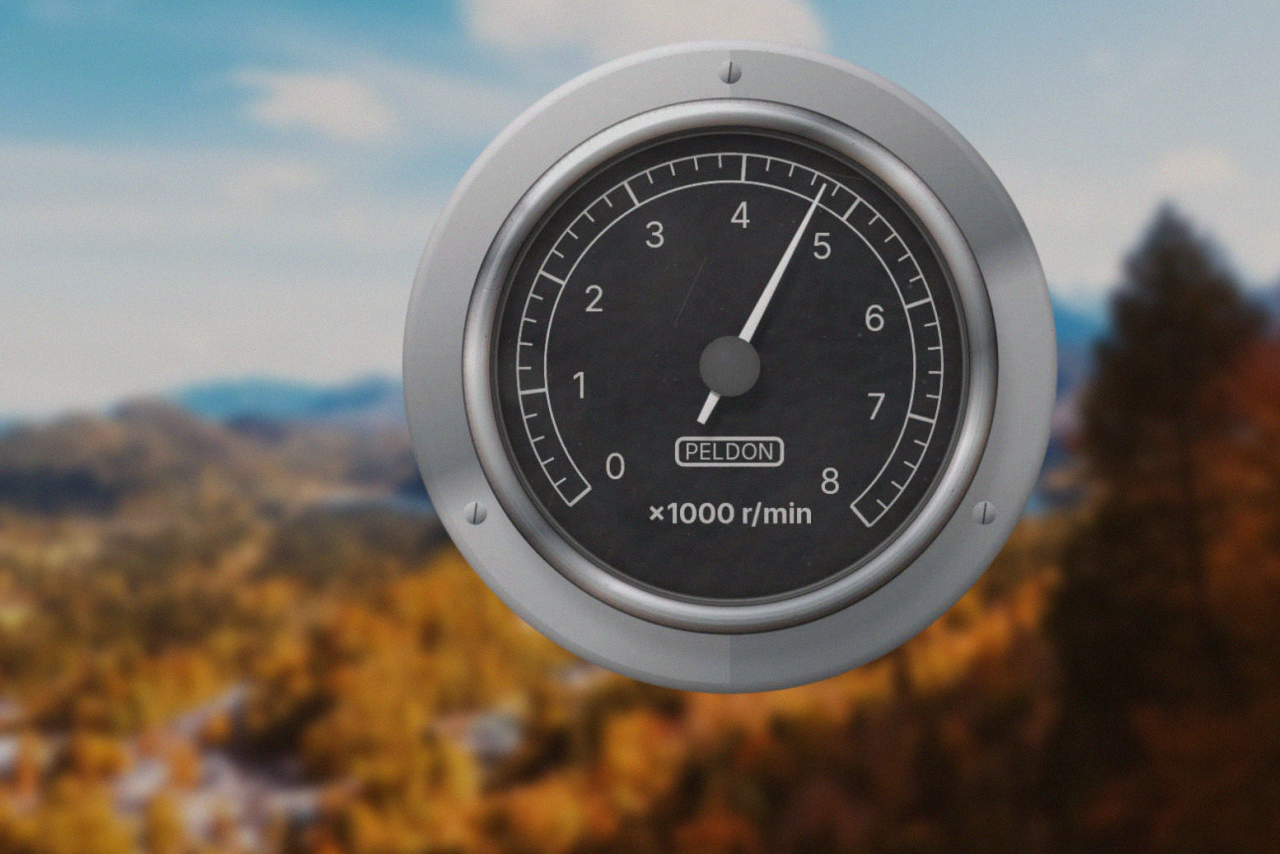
4700 rpm
